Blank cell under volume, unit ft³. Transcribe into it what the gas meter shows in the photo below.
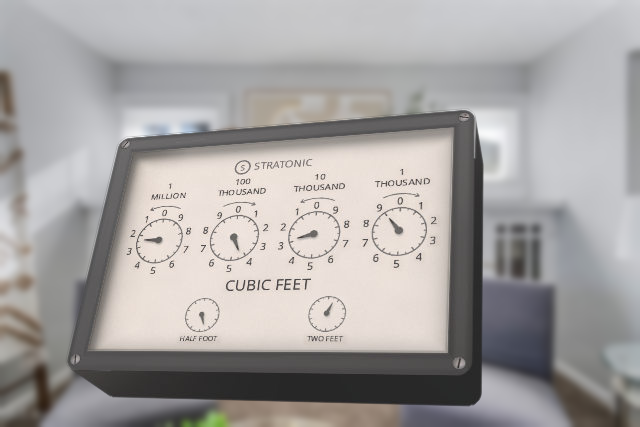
242900 ft³
